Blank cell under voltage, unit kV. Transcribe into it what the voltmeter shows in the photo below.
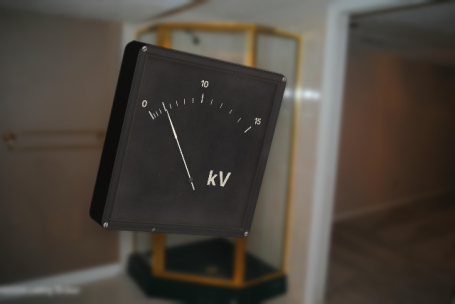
5 kV
